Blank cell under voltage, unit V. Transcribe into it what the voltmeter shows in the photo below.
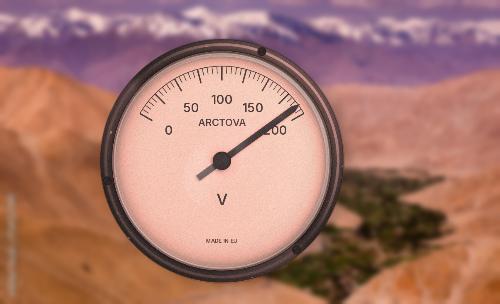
190 V
